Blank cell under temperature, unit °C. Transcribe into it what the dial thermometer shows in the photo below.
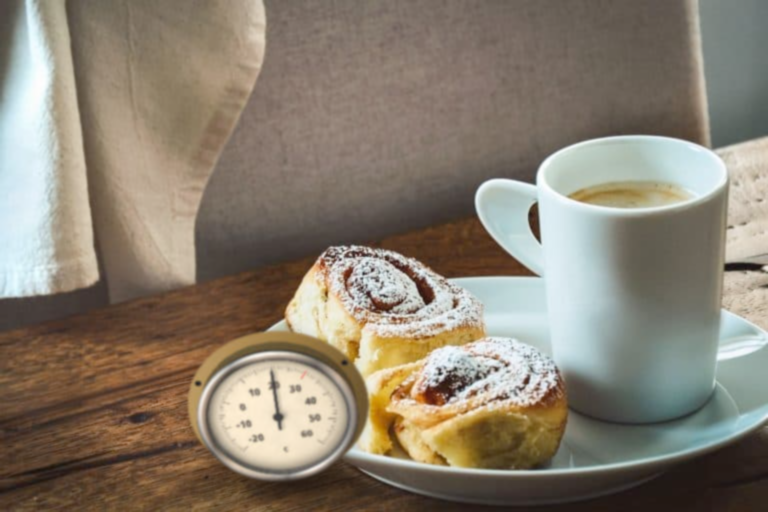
20 °C
